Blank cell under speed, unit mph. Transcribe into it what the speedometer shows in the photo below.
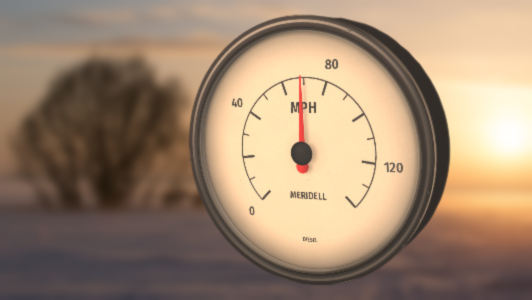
70 mph
